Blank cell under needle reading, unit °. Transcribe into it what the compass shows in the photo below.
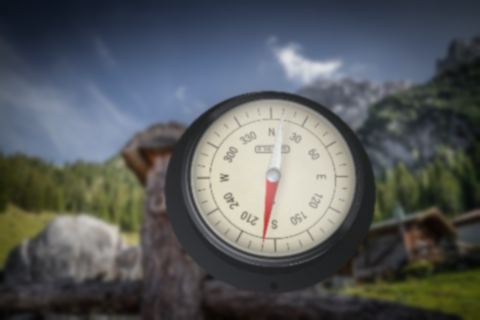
190 °
